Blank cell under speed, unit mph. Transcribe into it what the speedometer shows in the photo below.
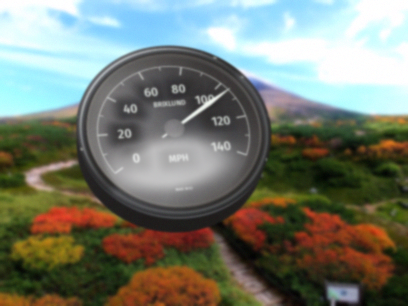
105 mph
